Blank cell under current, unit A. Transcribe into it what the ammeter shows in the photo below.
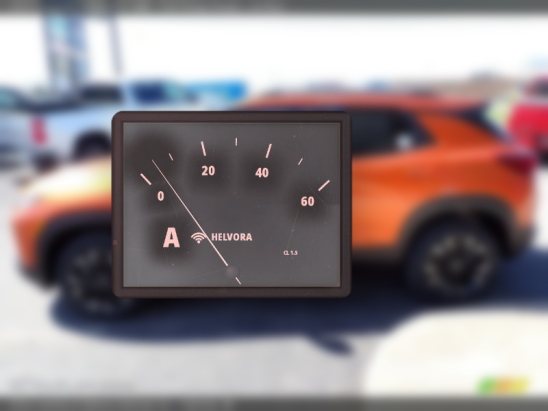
5 A
